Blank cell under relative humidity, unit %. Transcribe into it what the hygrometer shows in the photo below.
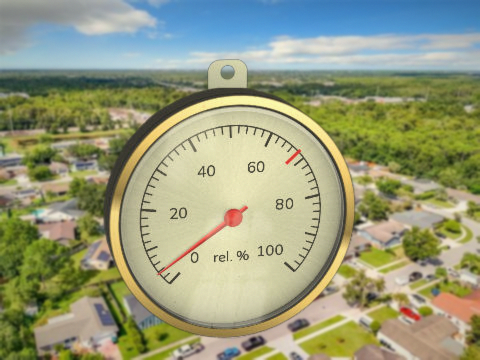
4 %
